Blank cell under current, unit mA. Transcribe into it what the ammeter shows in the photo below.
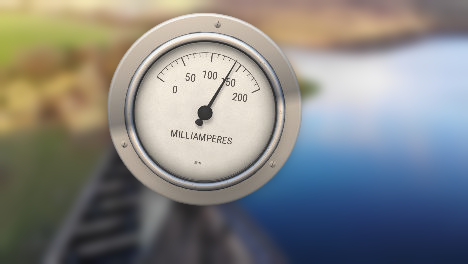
140 mA
